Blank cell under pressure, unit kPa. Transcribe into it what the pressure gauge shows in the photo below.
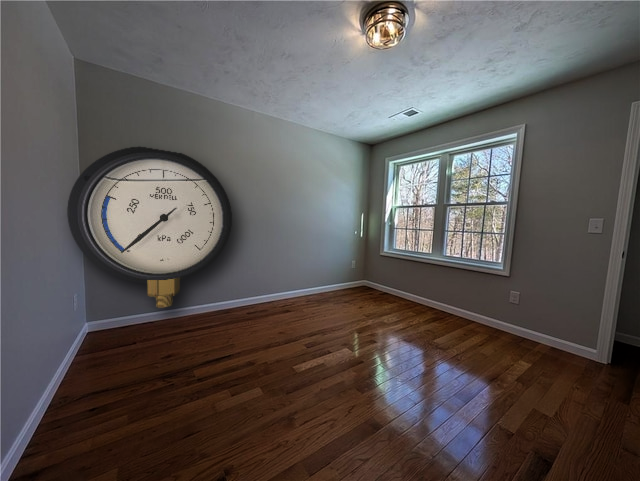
0 kPa
